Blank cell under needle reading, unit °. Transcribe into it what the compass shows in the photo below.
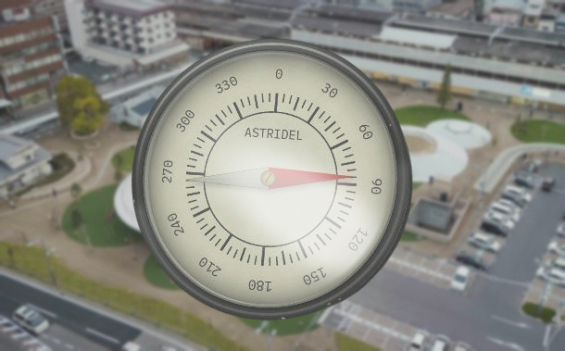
85 °
